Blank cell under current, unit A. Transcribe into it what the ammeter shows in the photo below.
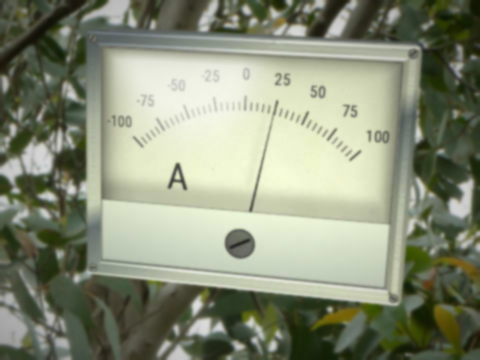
25 A
